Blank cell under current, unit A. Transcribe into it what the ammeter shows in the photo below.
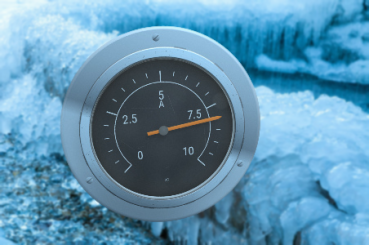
8 A
